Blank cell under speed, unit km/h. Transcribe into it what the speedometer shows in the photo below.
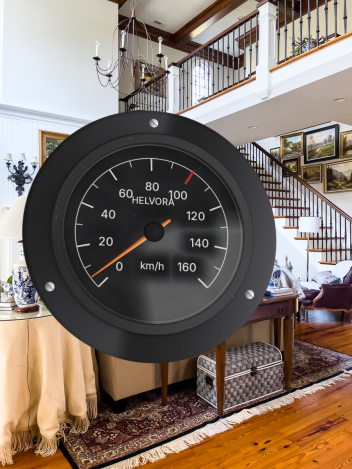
5 km/h
